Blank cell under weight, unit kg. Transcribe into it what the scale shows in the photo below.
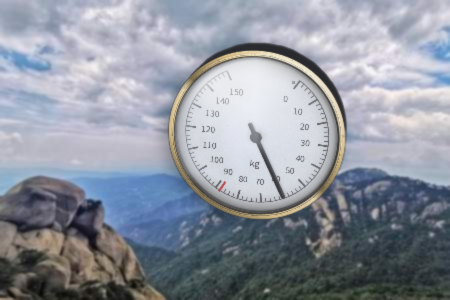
60 kg
